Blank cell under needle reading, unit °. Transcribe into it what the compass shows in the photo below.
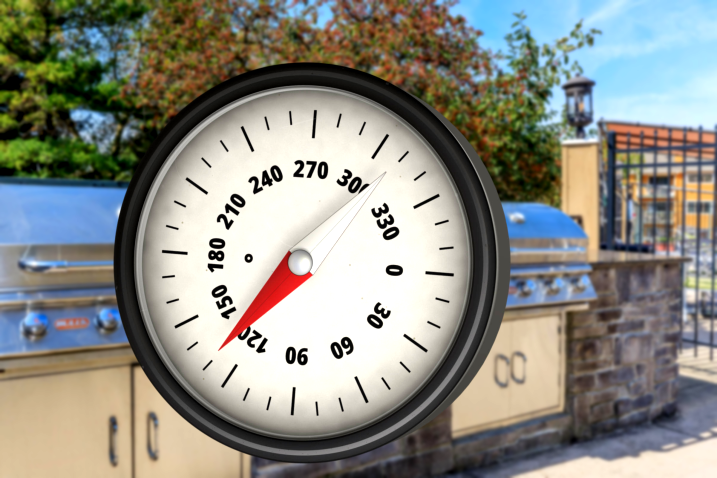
130 °
